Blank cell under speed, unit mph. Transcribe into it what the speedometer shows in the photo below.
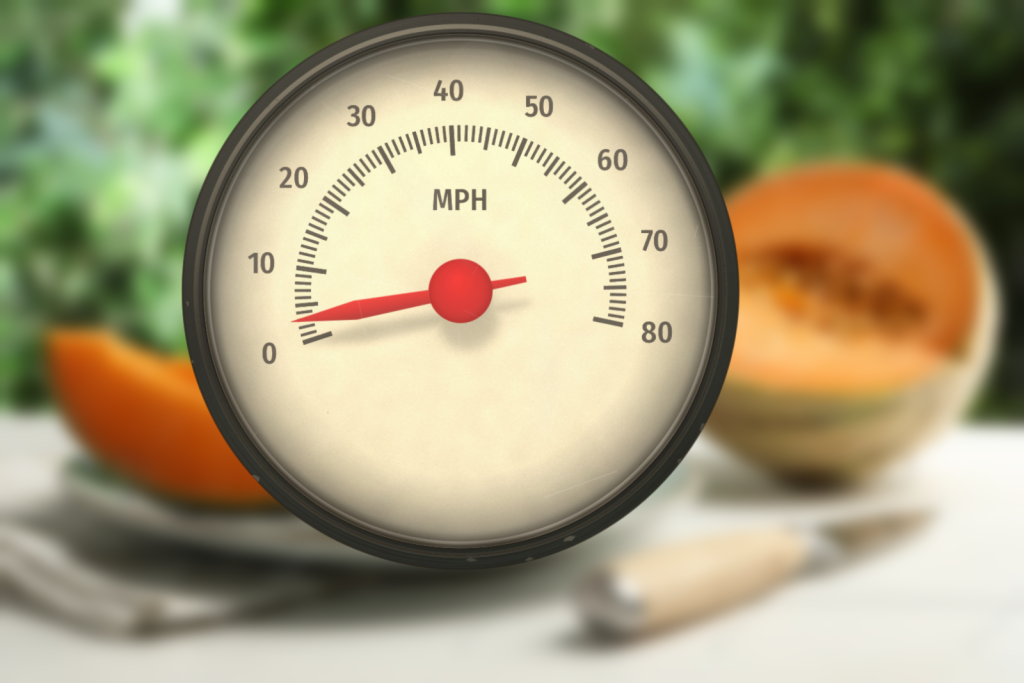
3 mph
